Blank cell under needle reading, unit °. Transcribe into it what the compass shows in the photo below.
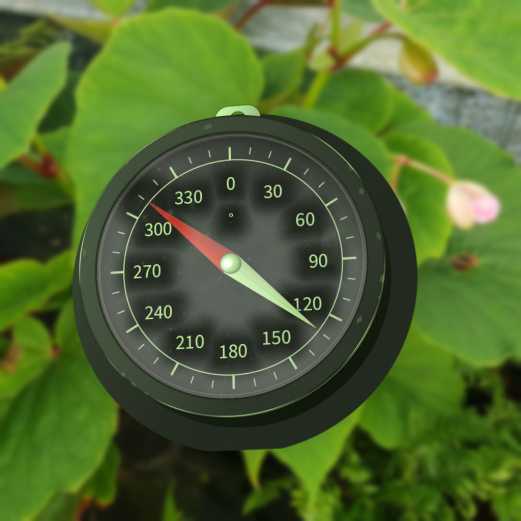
310 °
